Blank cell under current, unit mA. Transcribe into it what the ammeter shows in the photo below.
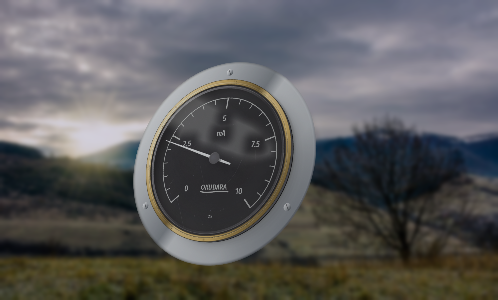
2.25 mA
